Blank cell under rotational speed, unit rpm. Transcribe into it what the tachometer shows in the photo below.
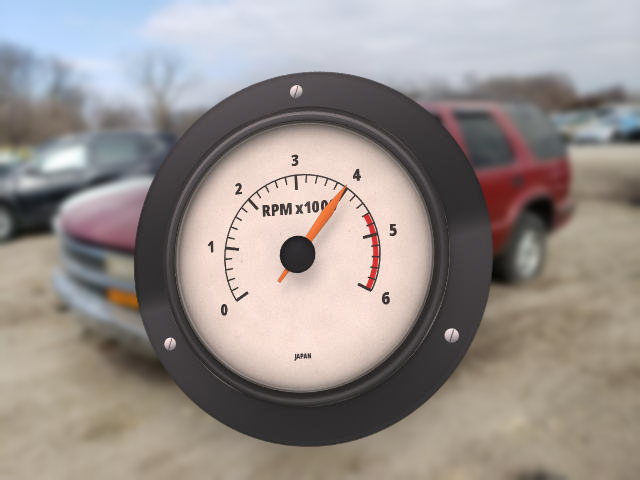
4000 rpm
